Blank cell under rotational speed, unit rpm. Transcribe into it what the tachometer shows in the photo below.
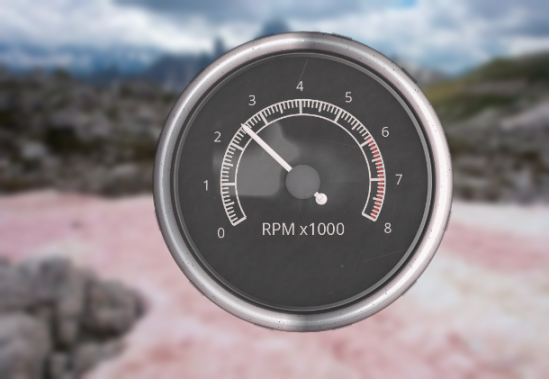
2500 rpm
